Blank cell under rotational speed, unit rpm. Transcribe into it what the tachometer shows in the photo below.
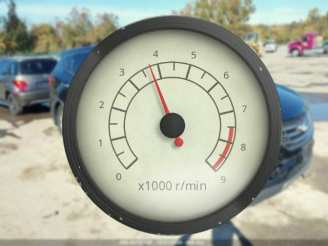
3750 rpm
